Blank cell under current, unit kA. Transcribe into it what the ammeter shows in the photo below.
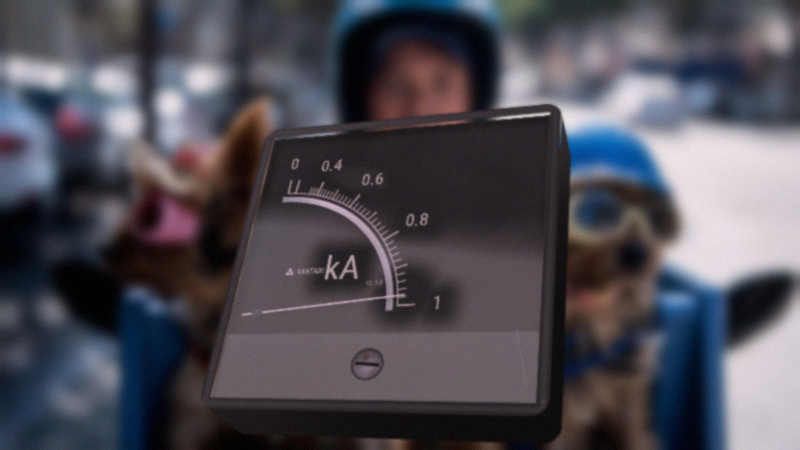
0.98 kA
